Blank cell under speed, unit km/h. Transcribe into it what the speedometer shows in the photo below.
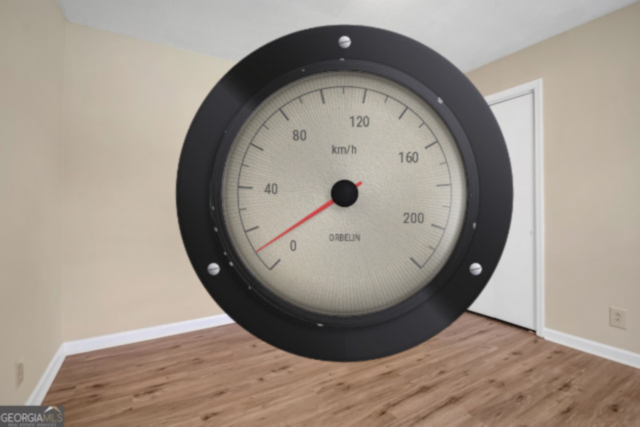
10 km/h
